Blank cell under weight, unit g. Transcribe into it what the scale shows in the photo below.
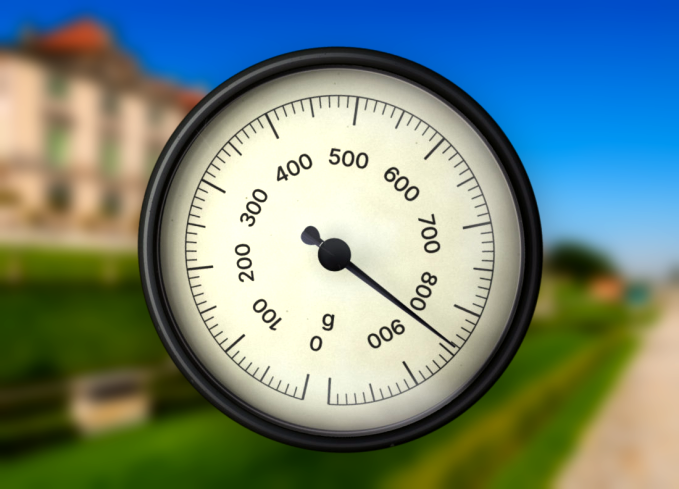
840 g
